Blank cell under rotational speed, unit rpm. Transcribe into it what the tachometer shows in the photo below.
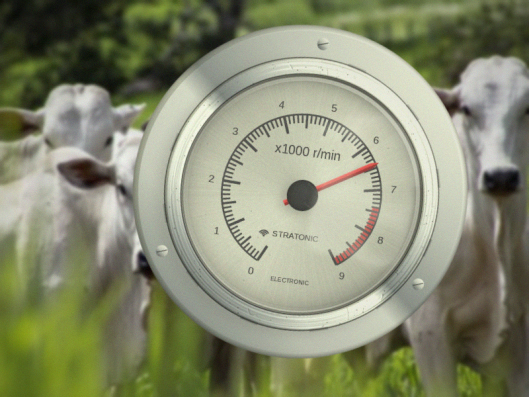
6400 rpm
